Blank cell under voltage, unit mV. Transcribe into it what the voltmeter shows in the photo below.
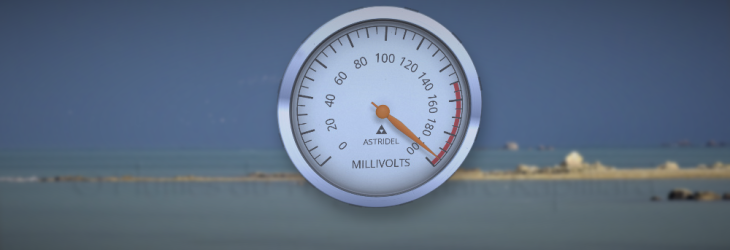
195 mV
